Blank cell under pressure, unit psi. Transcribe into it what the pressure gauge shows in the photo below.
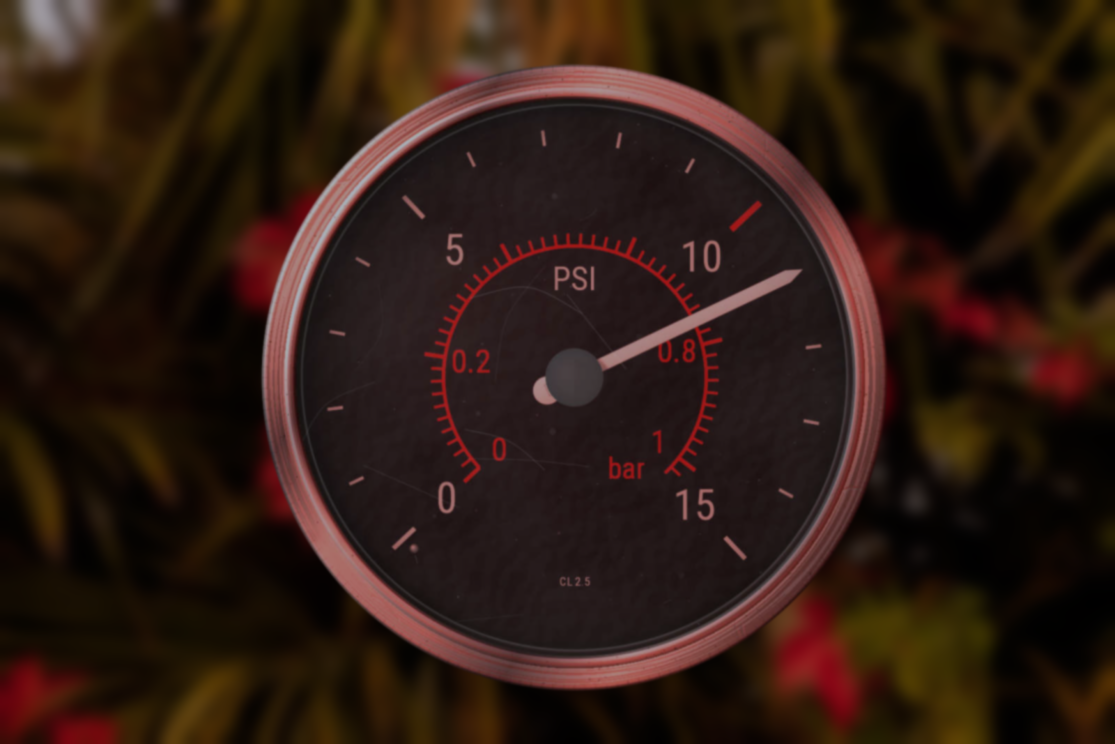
11 psi
